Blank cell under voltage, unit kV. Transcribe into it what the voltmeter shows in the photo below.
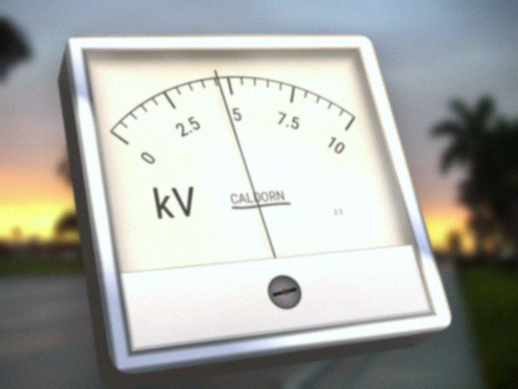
4.5 kV
